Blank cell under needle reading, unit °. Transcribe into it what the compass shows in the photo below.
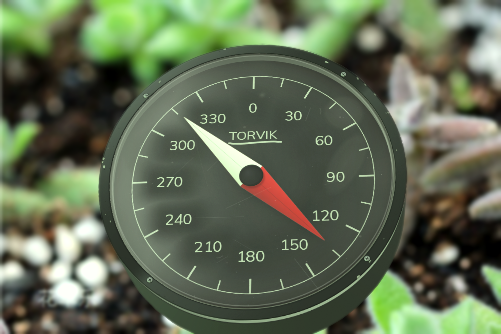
135 °
